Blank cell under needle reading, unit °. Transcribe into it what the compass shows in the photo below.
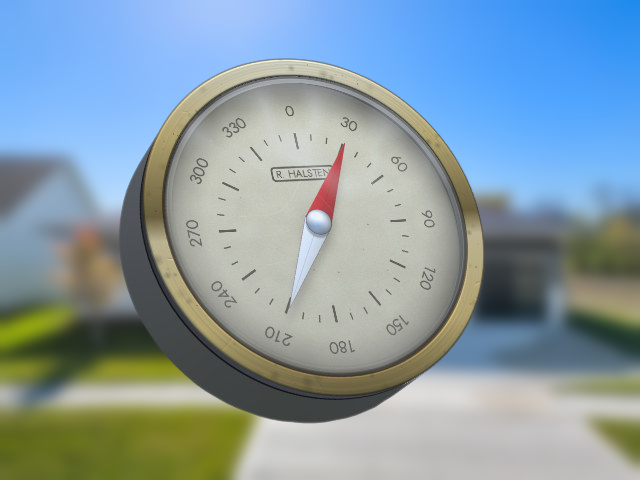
30 °
